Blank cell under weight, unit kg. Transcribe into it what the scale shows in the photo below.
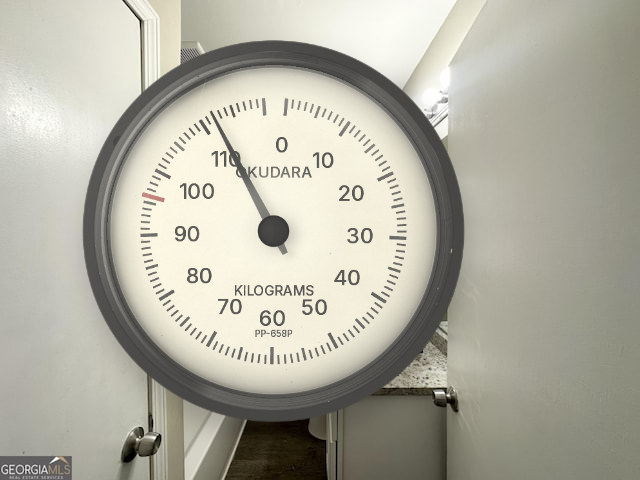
112 kg
